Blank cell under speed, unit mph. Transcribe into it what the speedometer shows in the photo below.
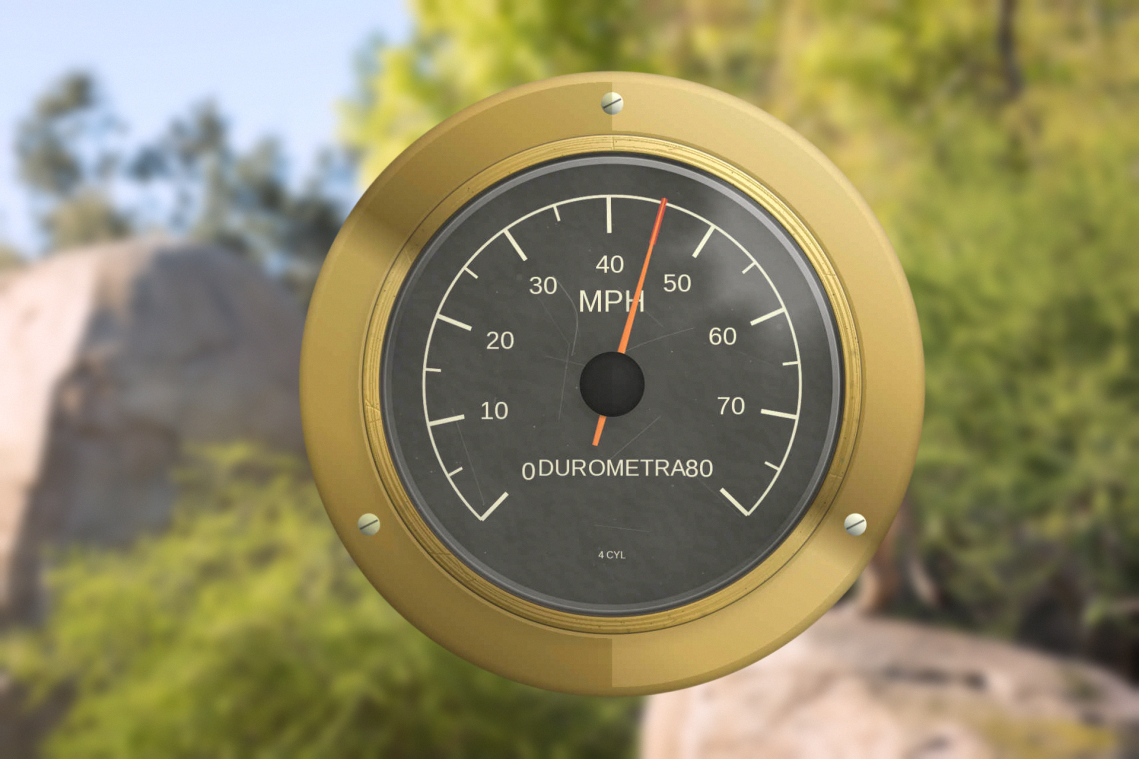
45 mph
